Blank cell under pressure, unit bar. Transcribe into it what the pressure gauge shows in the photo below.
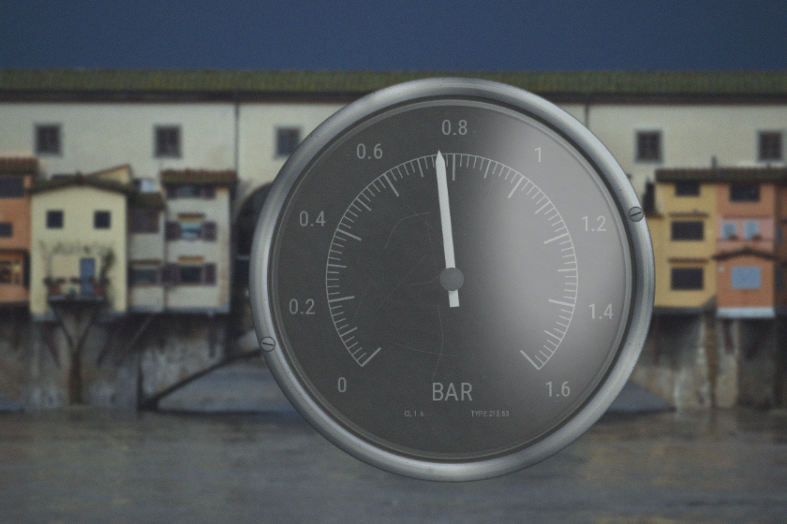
0.76 bar
